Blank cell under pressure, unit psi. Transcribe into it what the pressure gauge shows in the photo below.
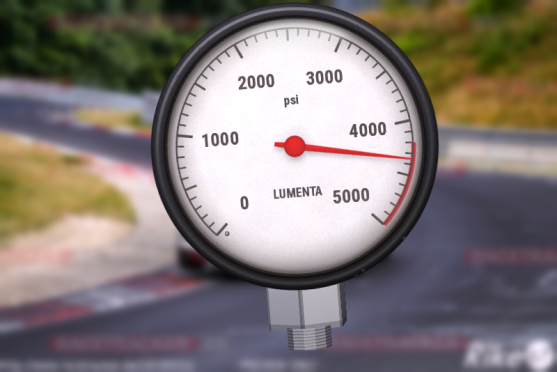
4350 psi
